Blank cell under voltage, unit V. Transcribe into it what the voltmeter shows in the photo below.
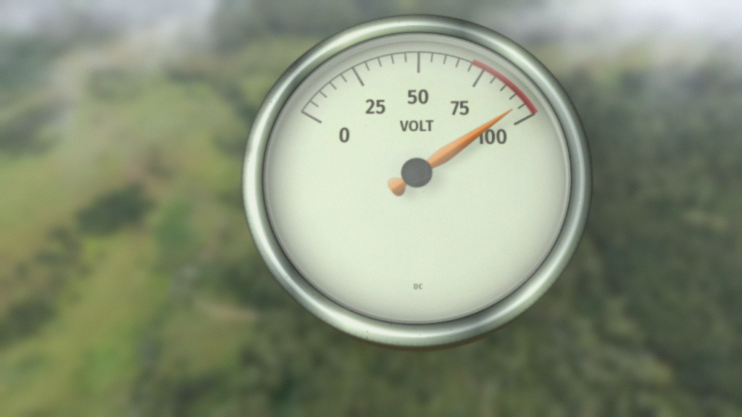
95 V
